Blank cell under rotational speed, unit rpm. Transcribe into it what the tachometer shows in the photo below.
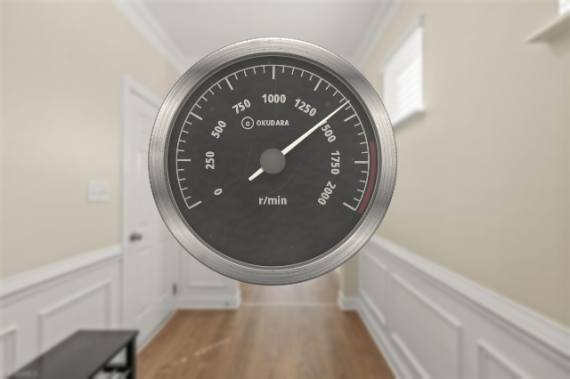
1425 rpm
